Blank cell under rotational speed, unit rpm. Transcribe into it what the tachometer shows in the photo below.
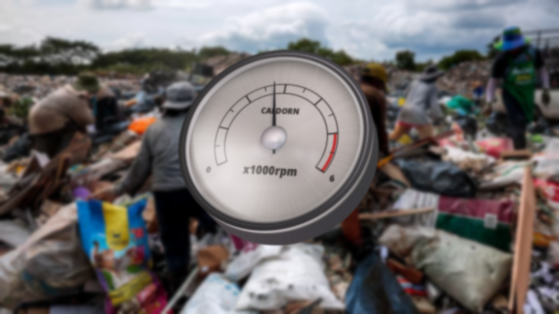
2750 rpm
